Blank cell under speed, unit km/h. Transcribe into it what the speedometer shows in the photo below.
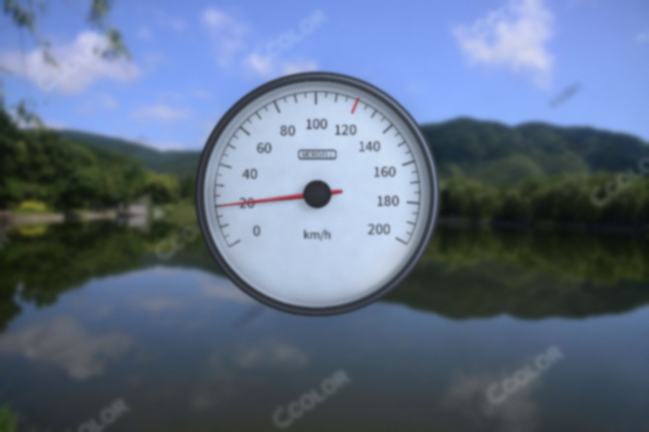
20 km/h
